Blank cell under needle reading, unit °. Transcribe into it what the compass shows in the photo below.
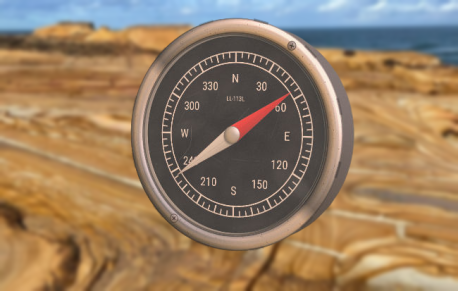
55 °
